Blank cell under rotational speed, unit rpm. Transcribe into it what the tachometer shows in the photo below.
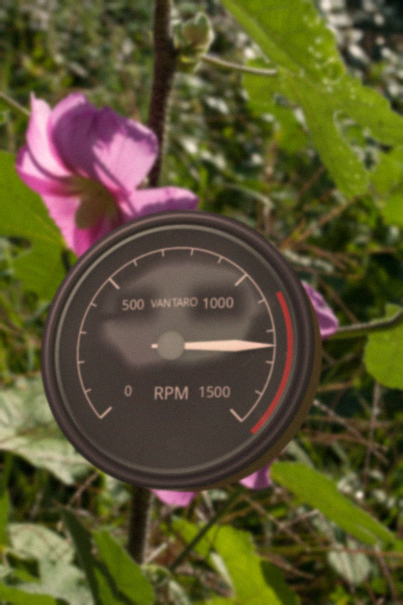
1250 rpm
